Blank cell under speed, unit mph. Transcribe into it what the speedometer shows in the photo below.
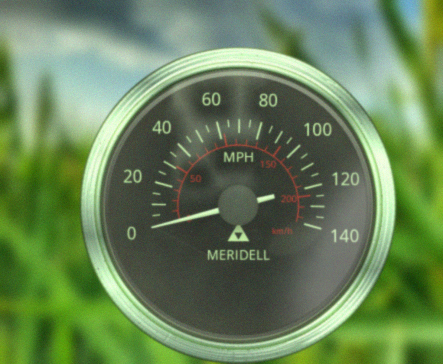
0 mph
